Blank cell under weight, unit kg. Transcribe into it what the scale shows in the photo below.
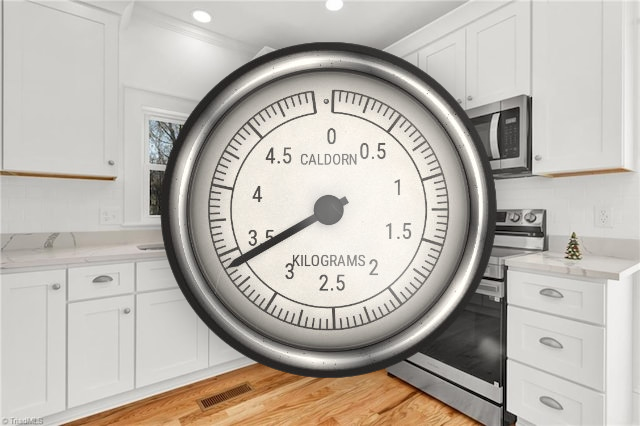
3.4 kg
